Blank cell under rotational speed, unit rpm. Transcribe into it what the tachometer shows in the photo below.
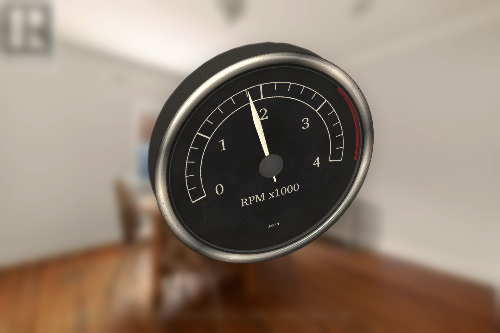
1800 rpm
